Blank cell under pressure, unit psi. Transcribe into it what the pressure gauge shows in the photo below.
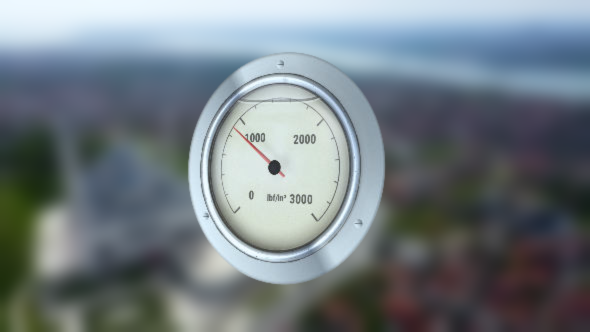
900 psi
